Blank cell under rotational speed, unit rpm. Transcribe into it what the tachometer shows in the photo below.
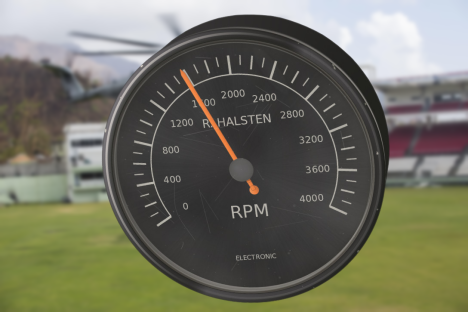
1600 rpm
